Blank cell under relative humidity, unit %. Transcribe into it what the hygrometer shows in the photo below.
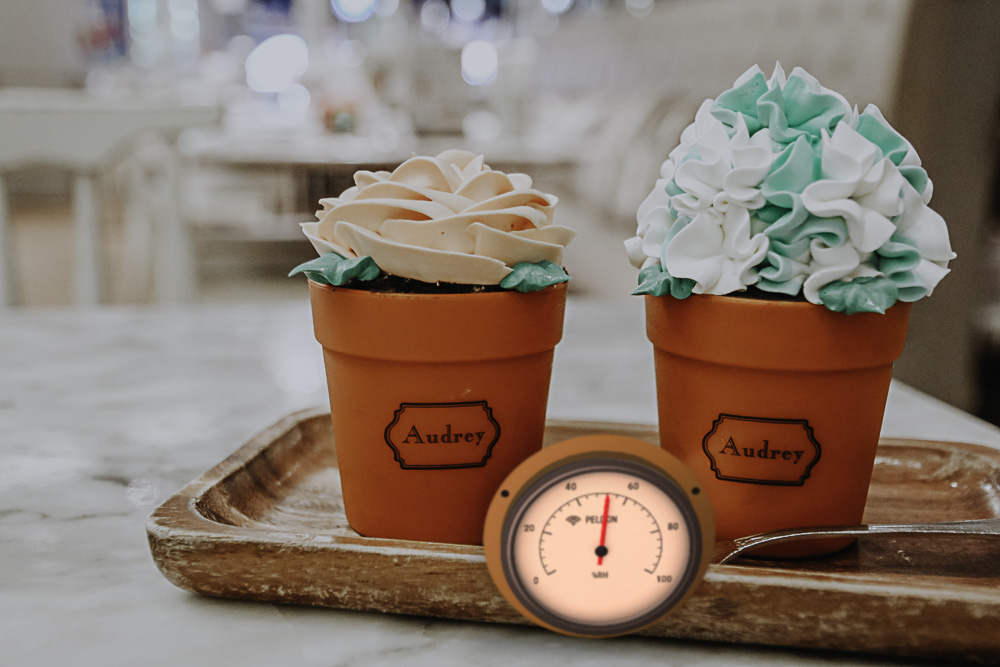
52 %
